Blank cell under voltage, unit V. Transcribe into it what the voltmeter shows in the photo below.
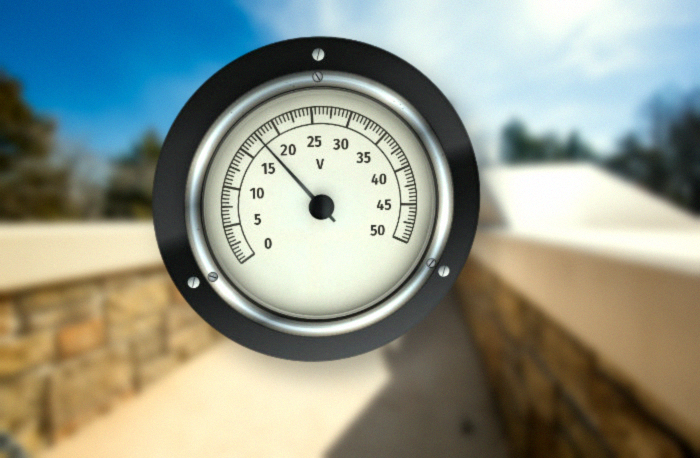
17.5 V
